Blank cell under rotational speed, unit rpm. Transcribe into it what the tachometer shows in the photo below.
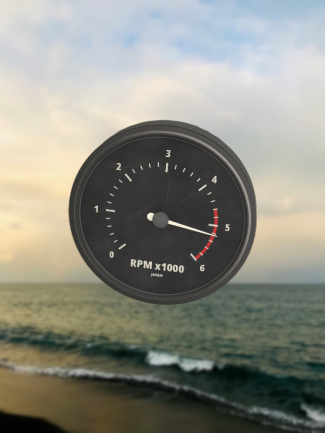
5200 rpm
